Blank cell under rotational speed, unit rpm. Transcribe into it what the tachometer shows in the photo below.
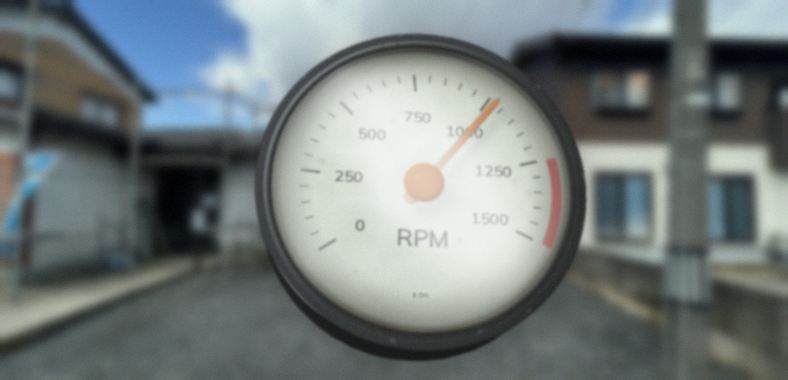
1025 rpm
